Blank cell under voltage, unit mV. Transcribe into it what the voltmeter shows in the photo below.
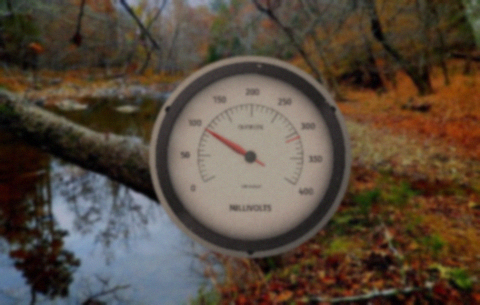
100 mV
